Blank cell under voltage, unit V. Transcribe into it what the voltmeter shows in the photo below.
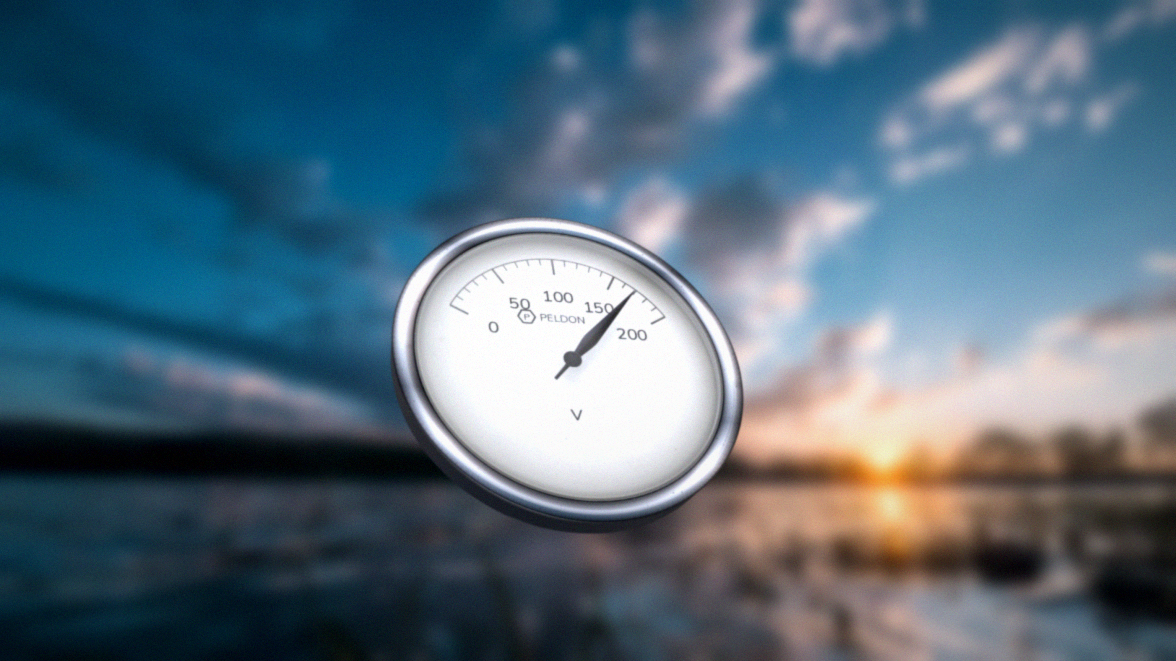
170 V
